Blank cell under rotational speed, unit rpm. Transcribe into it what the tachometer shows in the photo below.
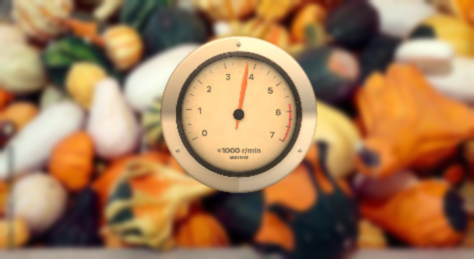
3750 rpm
